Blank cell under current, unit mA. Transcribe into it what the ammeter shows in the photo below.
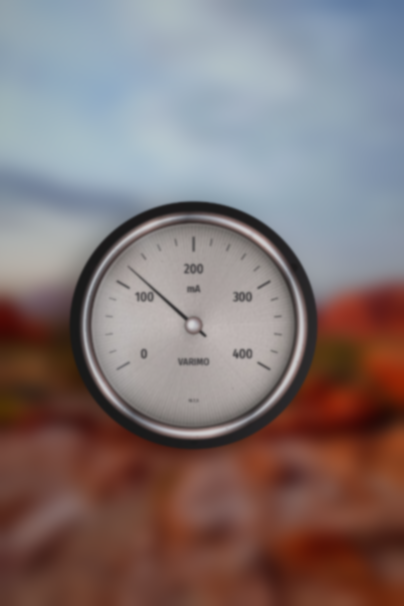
120 mA
